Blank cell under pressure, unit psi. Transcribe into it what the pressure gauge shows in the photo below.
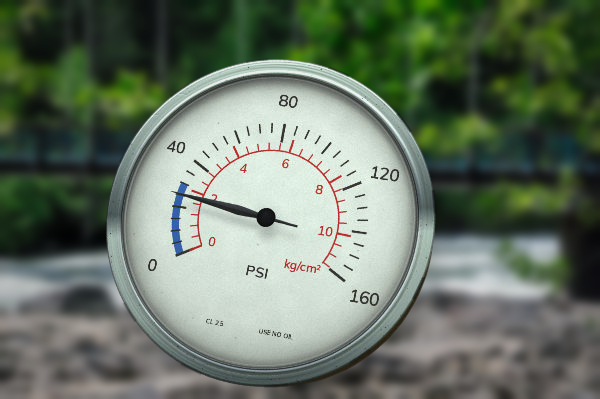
25 psi
